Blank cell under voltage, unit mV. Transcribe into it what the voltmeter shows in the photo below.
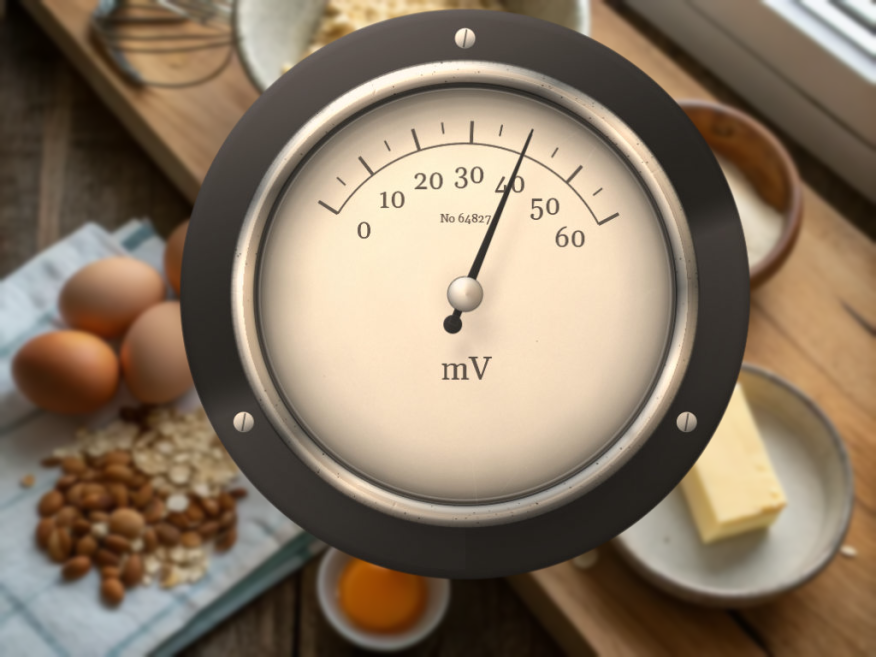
40 mV
